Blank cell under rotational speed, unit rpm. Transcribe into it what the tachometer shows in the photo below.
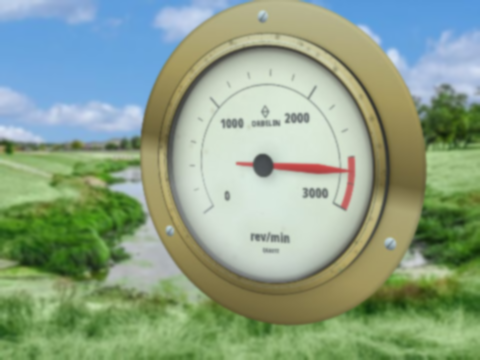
2700 rpm
